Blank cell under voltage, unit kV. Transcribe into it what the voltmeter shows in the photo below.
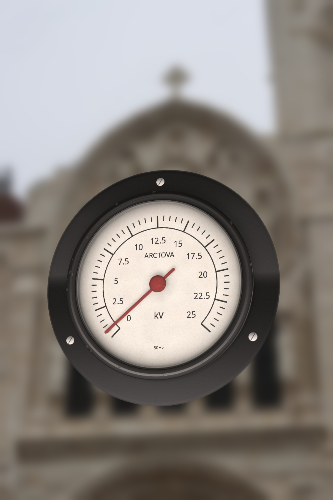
0.5 kV
